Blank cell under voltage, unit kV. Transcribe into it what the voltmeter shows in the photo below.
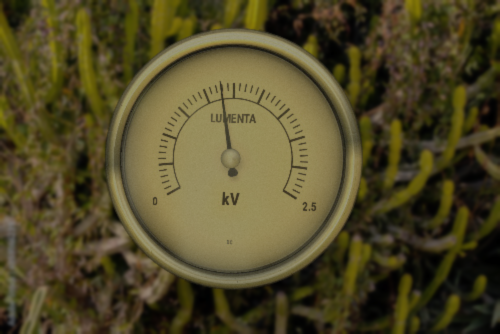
1.15 kV
